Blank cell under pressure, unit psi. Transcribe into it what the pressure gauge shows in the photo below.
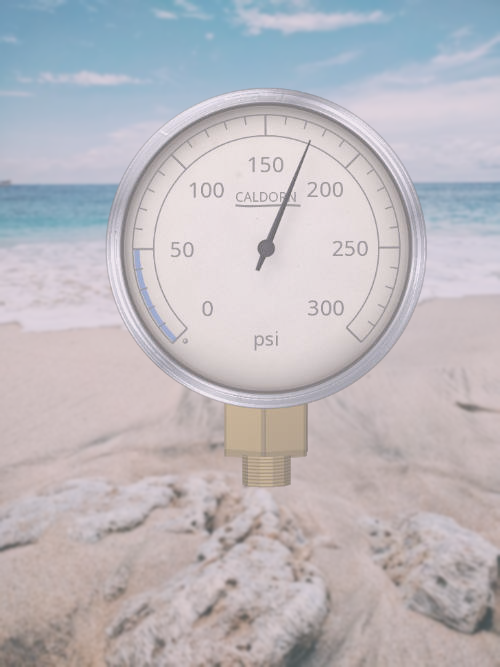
175 psi
